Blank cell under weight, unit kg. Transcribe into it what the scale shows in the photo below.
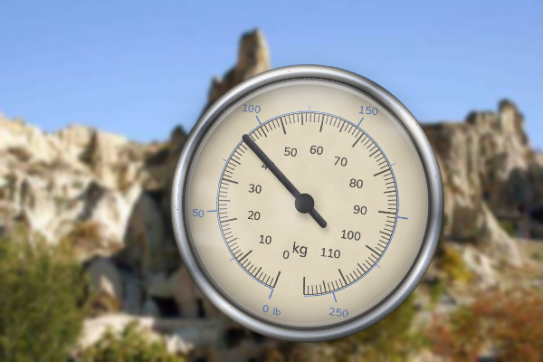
41 kg
